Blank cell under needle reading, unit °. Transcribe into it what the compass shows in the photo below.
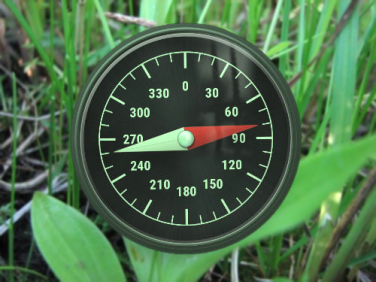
80 °
